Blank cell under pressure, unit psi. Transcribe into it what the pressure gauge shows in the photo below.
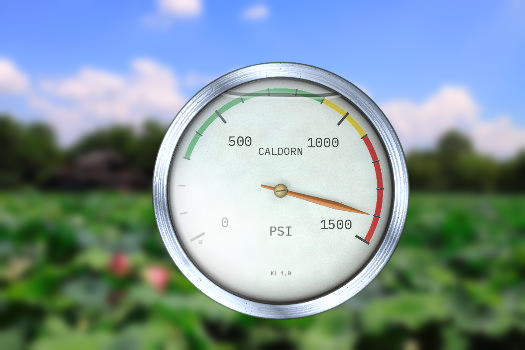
1400 psi
